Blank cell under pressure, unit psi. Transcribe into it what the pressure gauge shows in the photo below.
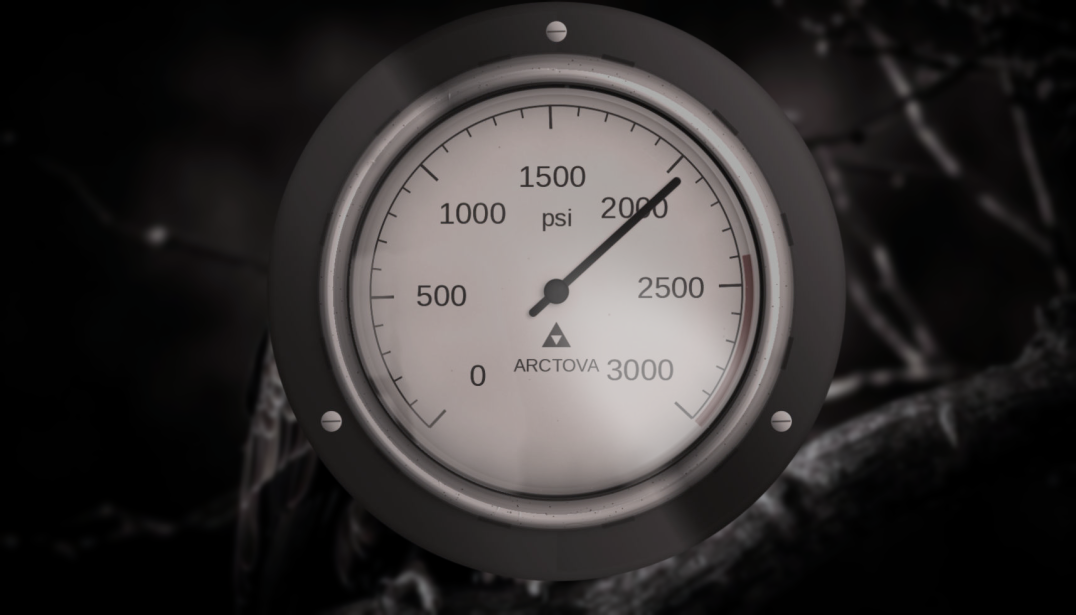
2050 psi
